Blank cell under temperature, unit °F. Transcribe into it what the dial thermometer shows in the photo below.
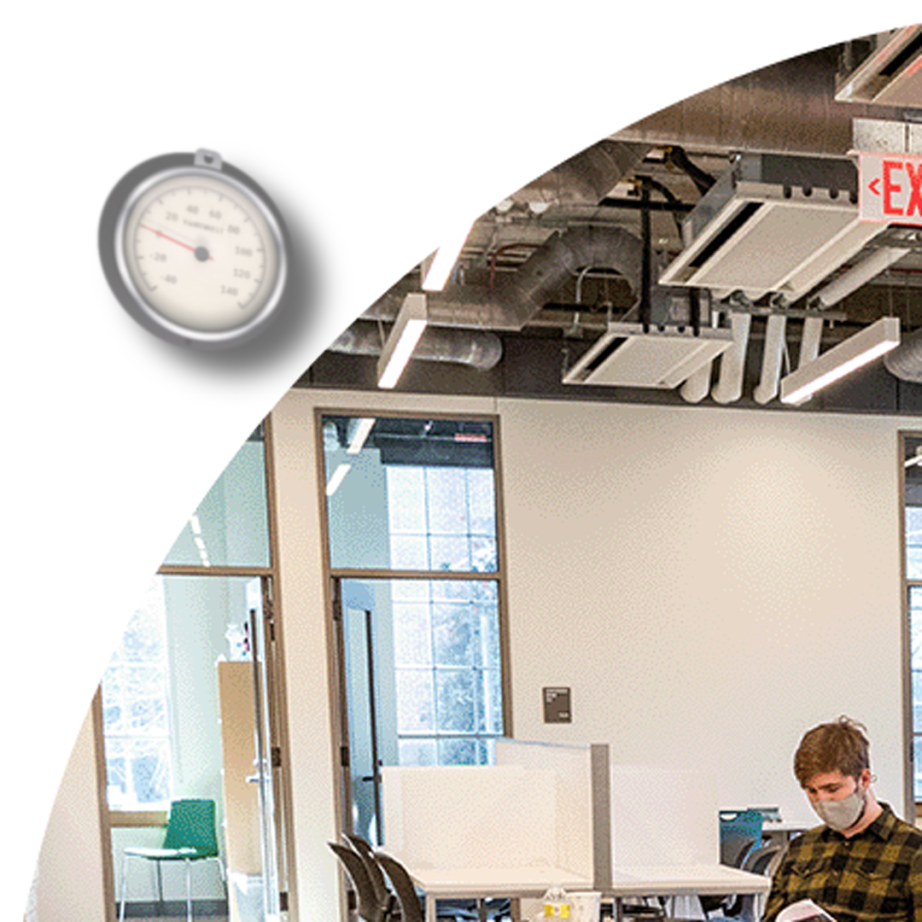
0 °F
